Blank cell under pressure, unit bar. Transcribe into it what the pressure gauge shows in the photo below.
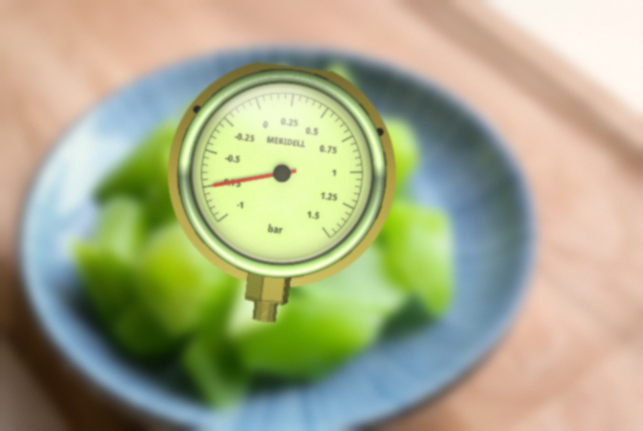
-0.75 bar
